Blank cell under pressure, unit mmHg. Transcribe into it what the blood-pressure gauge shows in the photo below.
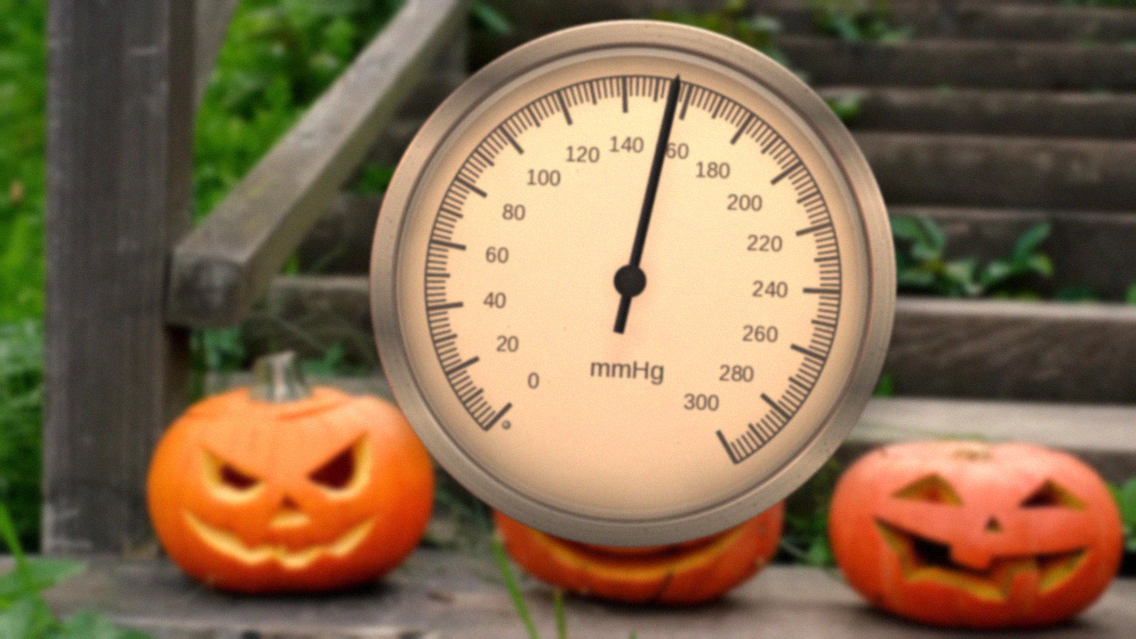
156 mmHg
